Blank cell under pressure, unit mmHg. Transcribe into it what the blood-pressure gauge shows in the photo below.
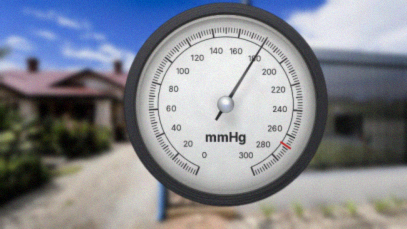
180 mmHg
